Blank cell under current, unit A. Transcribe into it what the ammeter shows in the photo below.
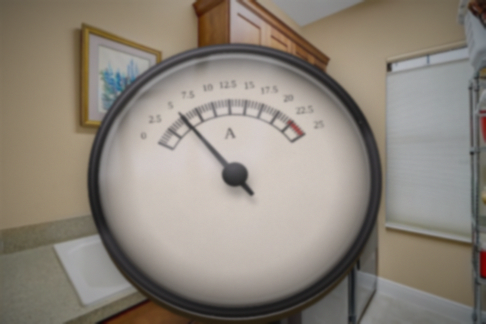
5 A
